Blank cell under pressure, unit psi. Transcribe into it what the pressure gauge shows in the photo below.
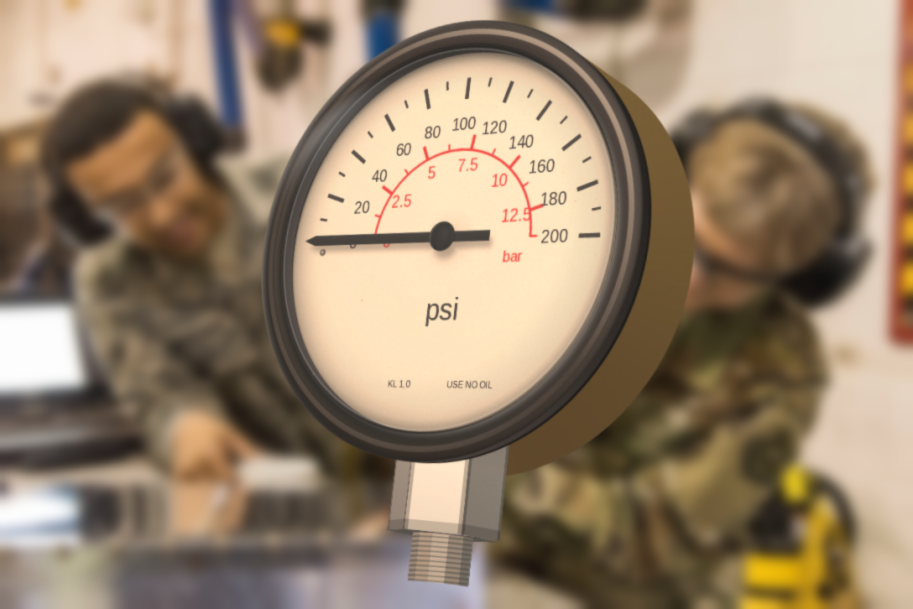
0 psi
